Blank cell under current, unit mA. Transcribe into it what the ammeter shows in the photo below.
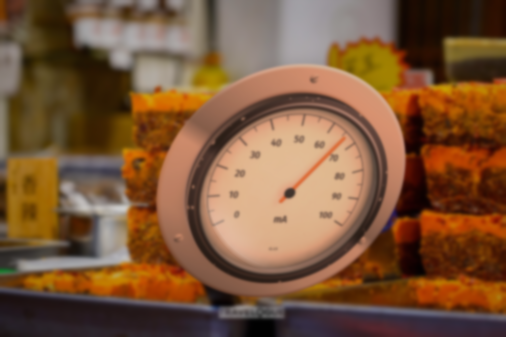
65 mA
